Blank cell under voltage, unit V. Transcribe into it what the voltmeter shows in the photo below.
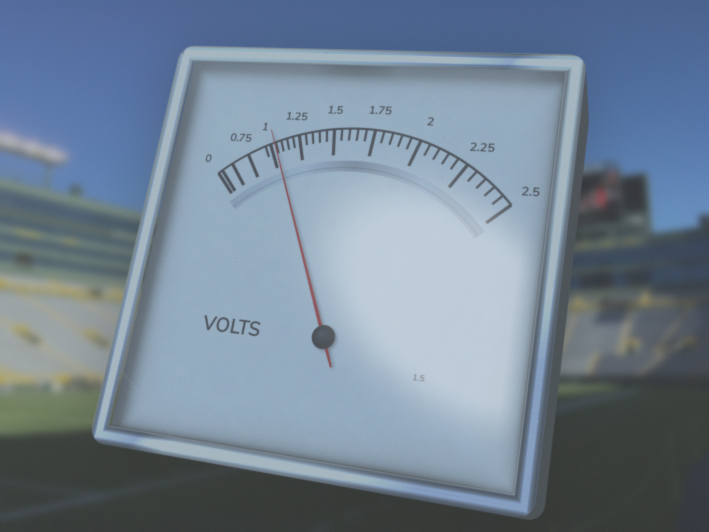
1.05 V
